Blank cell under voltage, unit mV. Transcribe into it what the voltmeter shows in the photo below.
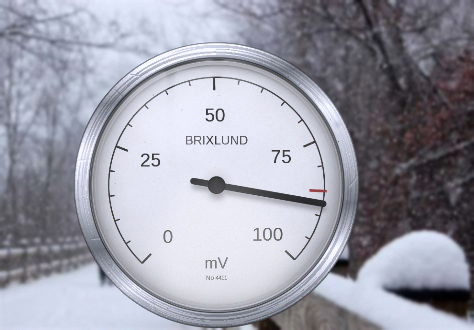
87.5 mV
